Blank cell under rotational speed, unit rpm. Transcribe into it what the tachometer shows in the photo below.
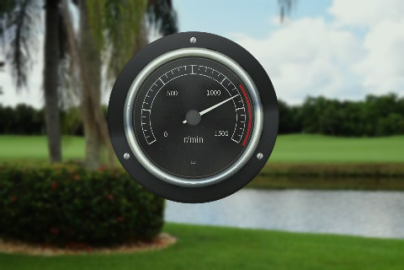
1150 rpm
